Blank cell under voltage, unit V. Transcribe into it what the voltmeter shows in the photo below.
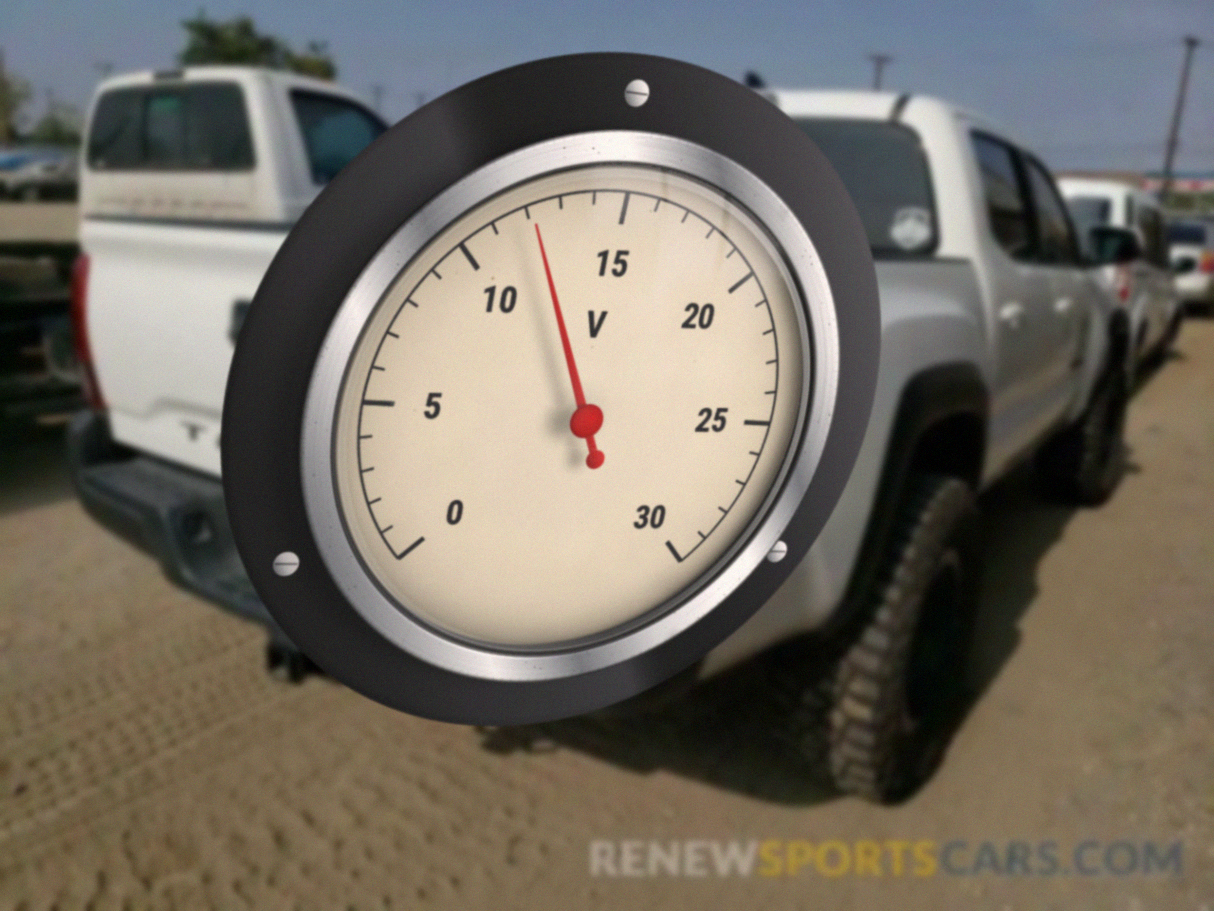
12 V
